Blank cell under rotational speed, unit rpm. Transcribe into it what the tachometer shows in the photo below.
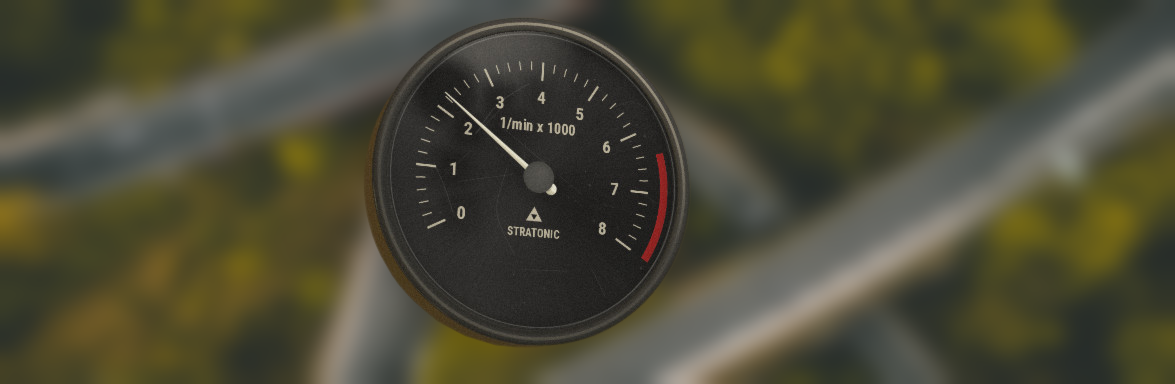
2200 rpm
